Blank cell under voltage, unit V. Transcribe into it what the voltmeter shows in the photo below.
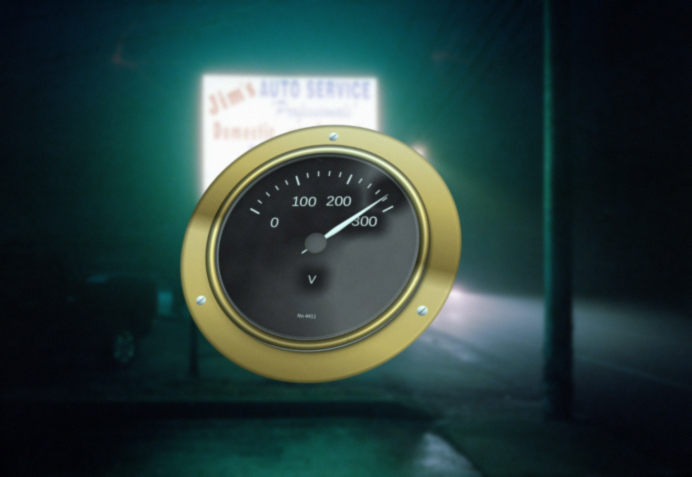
280 V
